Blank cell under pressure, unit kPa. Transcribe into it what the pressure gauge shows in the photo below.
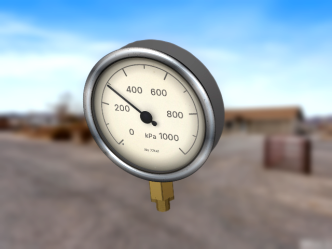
300 kPa
